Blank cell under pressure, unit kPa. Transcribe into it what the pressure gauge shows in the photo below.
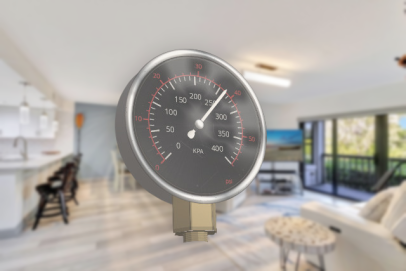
260 kPa
